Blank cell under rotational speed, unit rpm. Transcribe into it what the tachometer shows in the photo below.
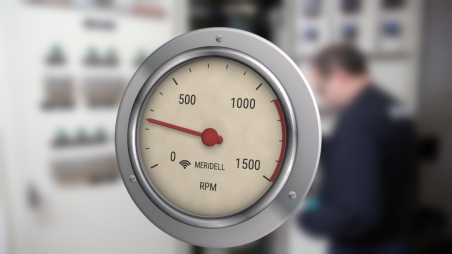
250 rpm
